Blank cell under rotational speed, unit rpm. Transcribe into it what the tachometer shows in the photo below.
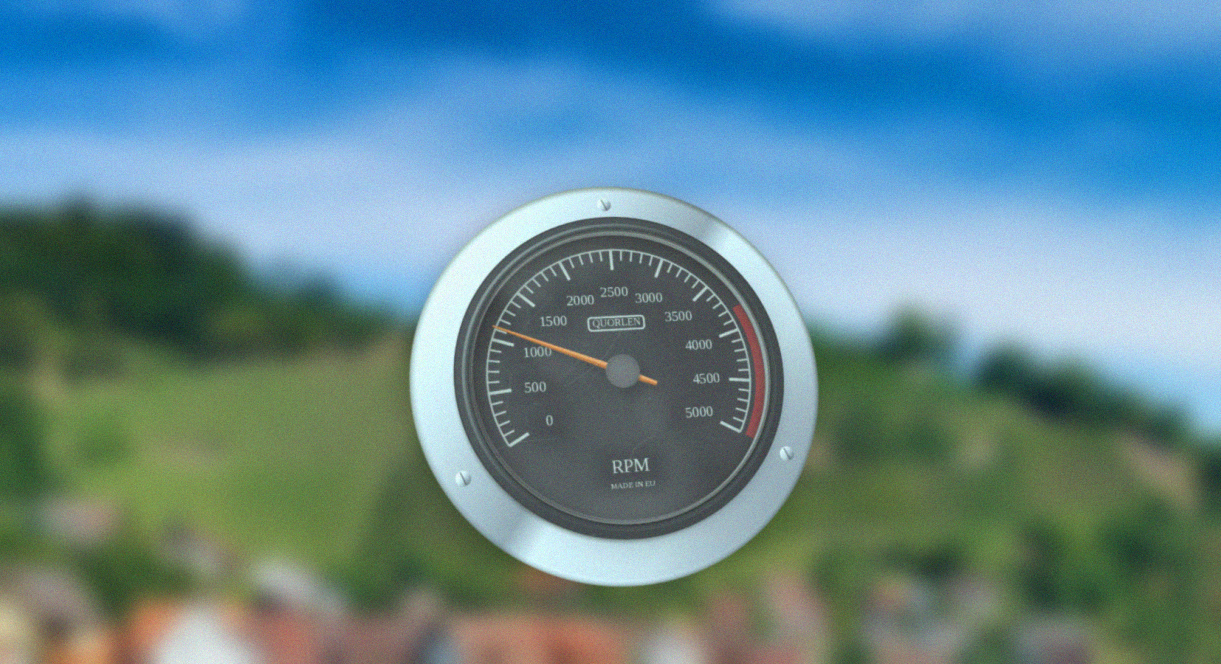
1100 rpm
